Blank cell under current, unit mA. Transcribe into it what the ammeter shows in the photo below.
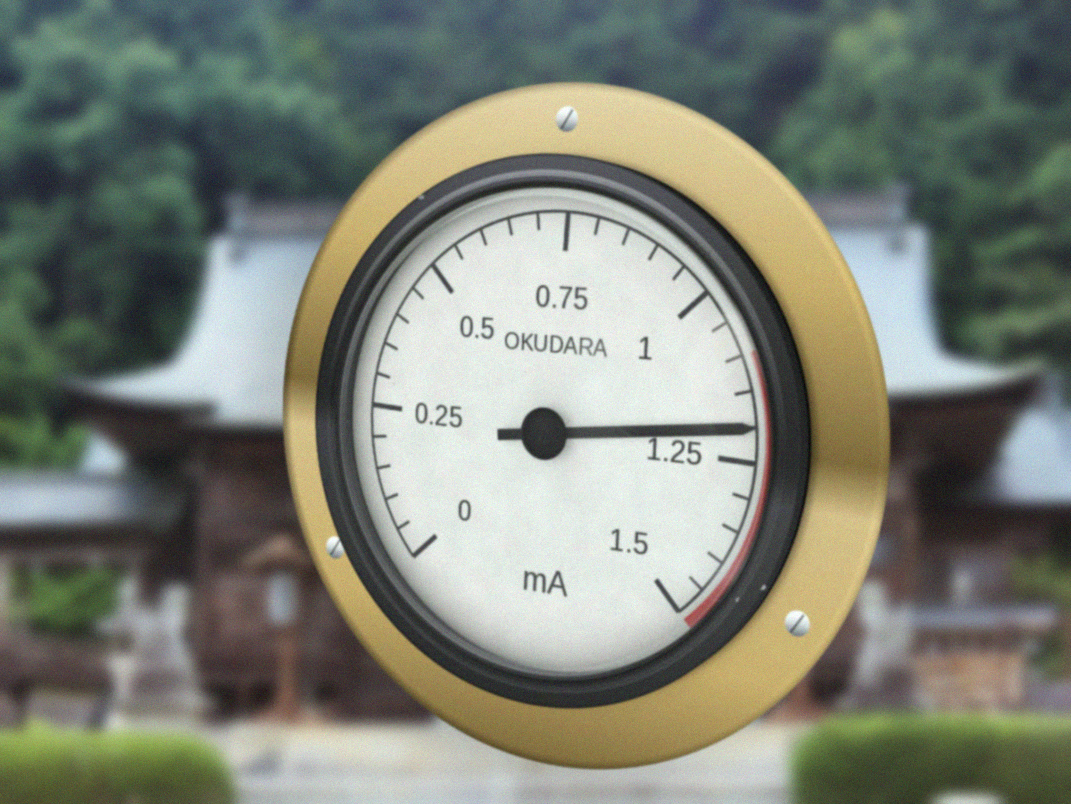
1.2 mA
